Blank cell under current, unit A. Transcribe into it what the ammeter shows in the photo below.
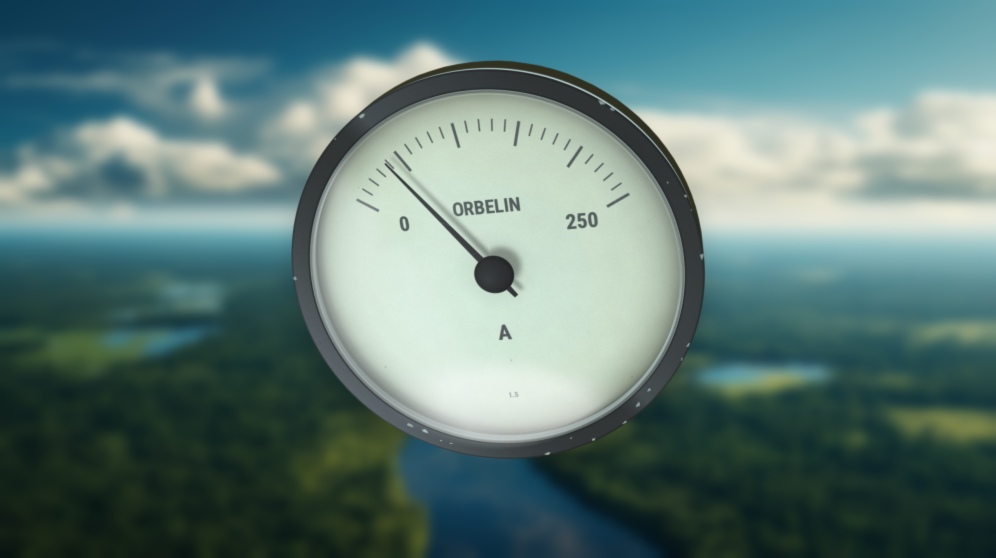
40 A
